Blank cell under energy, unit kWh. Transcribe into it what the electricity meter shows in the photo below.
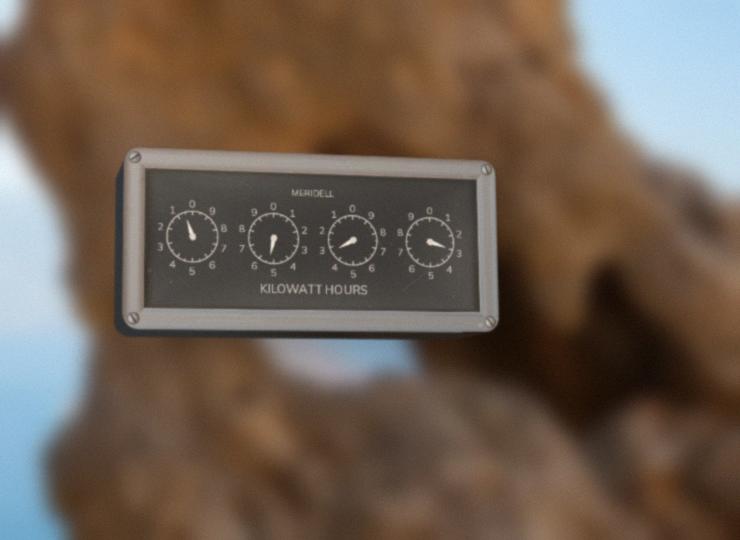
533 kWh
